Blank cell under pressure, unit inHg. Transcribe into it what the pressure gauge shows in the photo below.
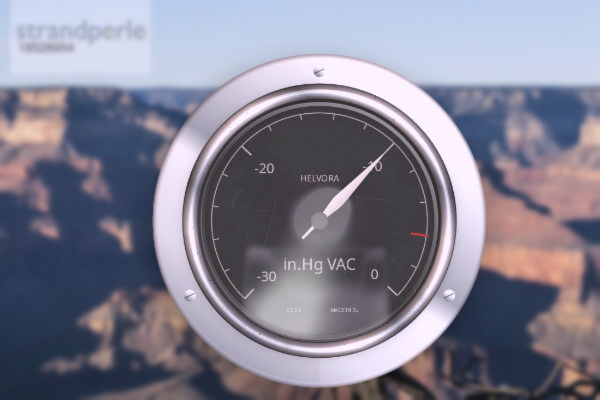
-10 inHg
